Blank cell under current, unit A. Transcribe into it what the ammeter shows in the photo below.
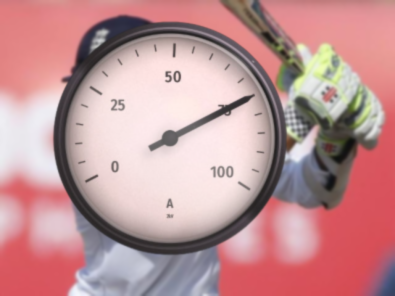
75 A
